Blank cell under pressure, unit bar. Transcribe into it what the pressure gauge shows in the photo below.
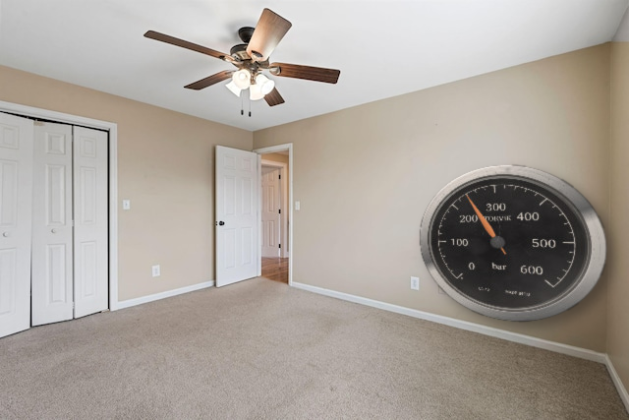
240 bar
